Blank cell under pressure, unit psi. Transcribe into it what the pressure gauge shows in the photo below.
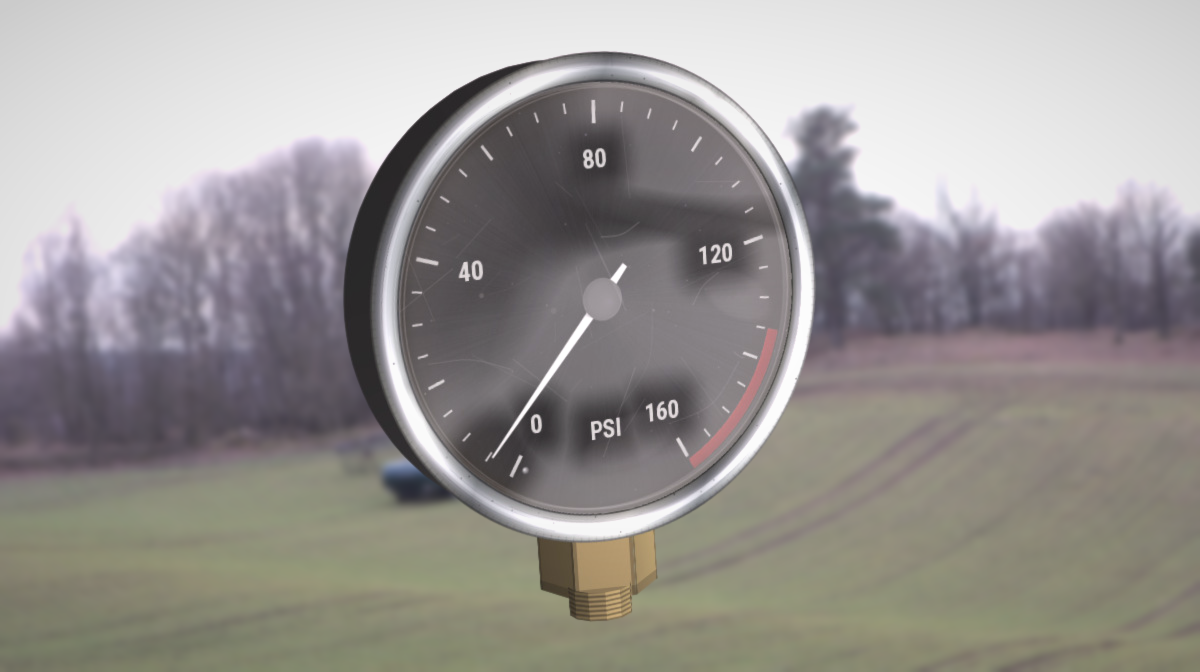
5 psi
